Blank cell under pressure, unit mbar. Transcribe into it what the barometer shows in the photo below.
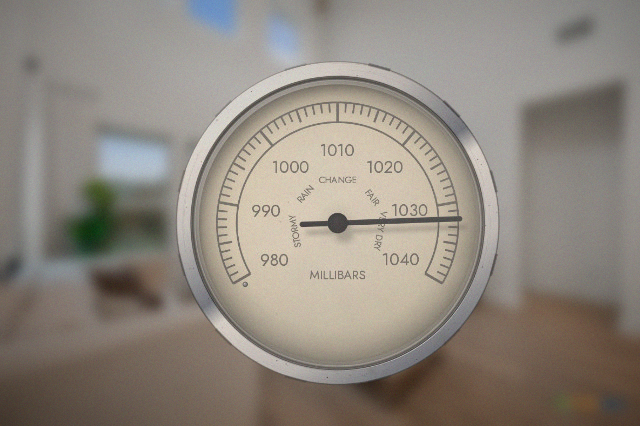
1032 mbar
